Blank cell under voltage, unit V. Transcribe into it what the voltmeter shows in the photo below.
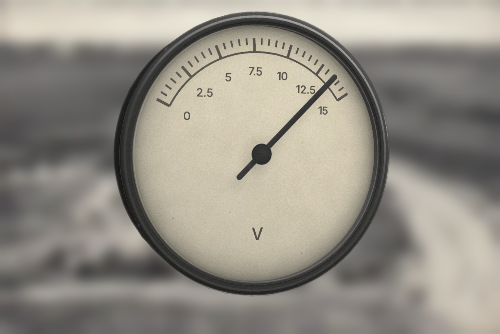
13.5 V
